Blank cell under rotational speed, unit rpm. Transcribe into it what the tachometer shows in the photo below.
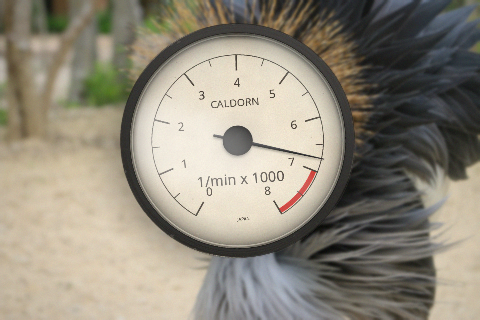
6750 rpm
